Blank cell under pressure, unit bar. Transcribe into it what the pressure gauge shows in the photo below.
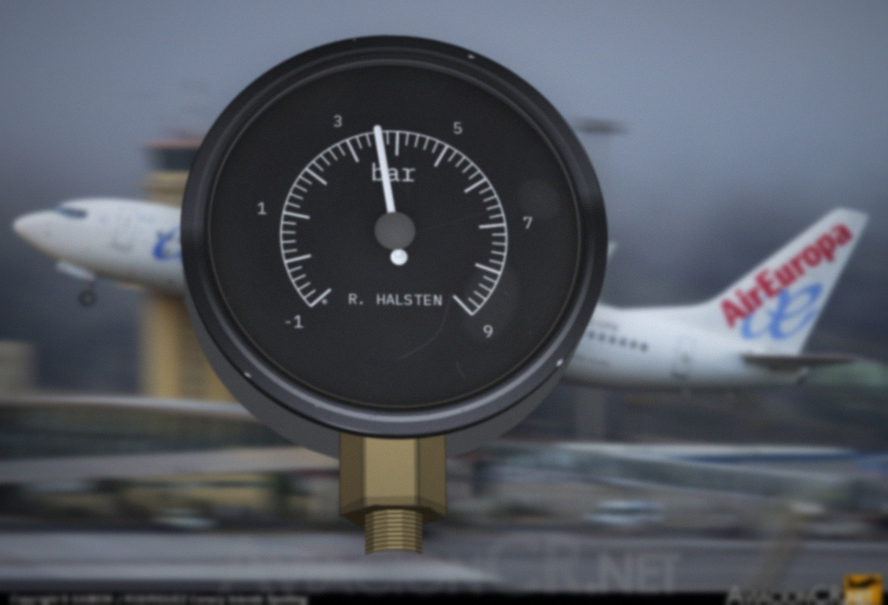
3.6 bar
